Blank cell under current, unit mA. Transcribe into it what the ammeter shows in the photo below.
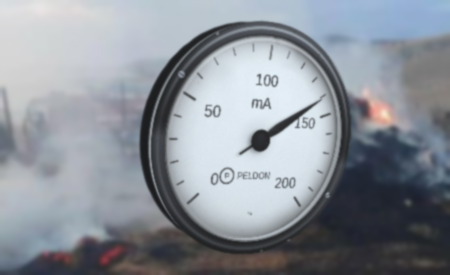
140 mA
